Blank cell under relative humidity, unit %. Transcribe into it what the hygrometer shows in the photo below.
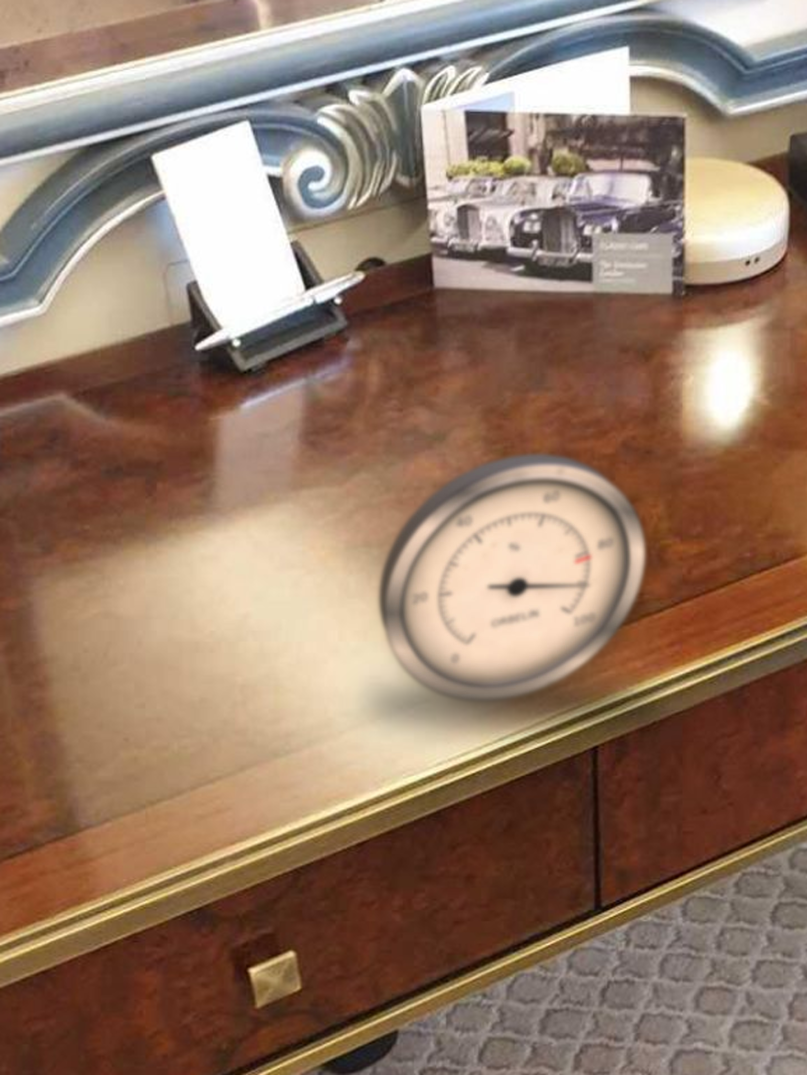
90 %
